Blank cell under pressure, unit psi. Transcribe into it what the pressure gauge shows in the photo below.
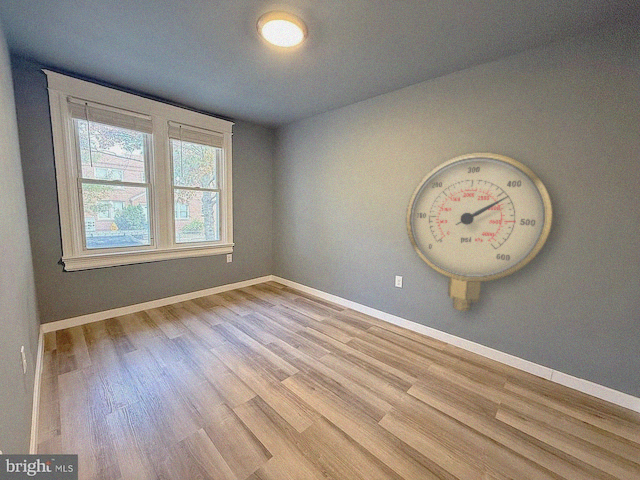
420 psi
